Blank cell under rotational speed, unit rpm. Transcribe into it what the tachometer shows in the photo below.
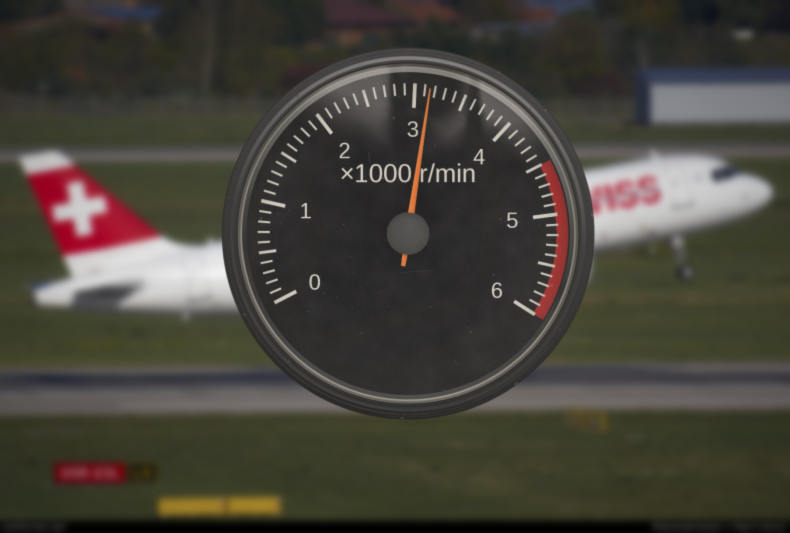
3150 rpm
